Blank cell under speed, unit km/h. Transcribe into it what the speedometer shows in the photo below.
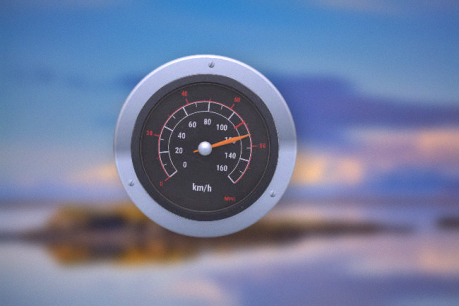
120 km/h
